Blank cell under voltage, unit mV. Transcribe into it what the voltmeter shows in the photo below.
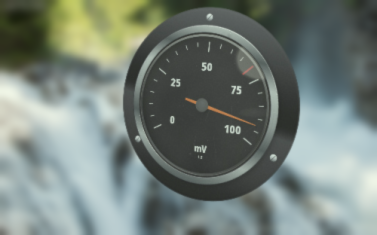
92.5 mV
